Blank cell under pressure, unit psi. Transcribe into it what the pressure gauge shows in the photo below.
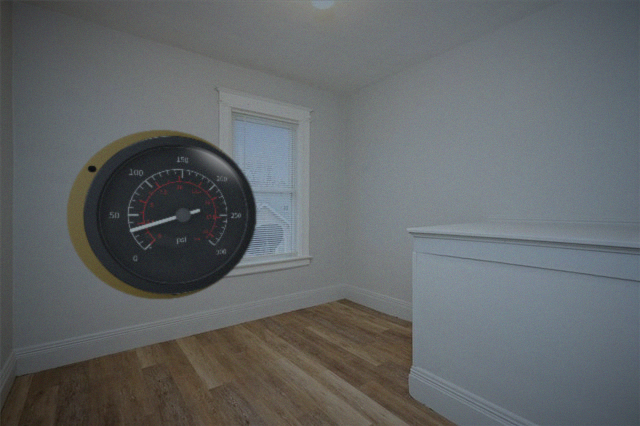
30 psi
